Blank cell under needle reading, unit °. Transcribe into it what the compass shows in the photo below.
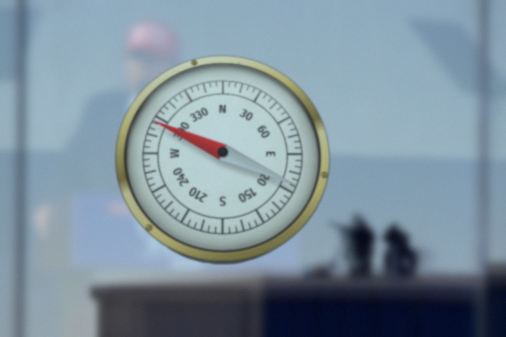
295 °
